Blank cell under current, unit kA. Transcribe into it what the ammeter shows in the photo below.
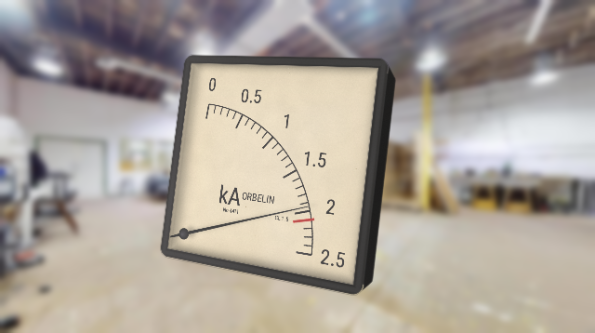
1.95 kA
